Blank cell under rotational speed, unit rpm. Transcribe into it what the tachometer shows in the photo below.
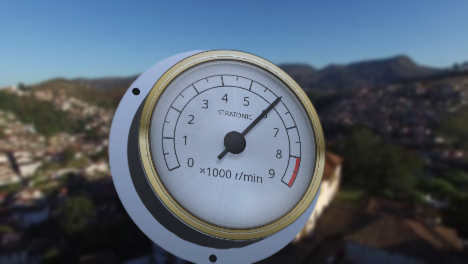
6000 rpm
